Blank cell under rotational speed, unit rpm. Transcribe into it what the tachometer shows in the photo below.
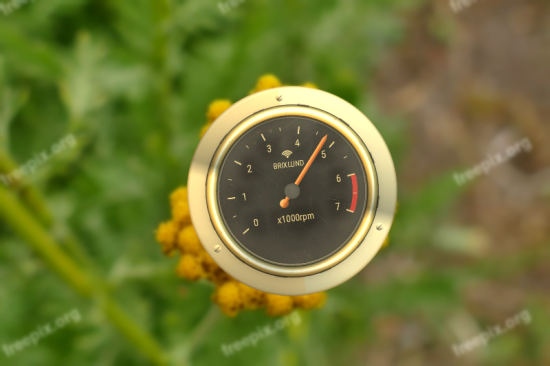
4750 rpm
